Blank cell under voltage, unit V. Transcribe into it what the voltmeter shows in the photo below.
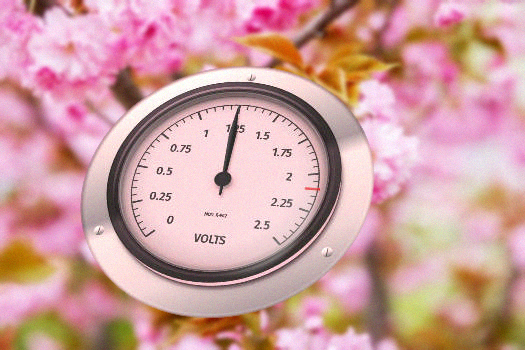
1.25 V
